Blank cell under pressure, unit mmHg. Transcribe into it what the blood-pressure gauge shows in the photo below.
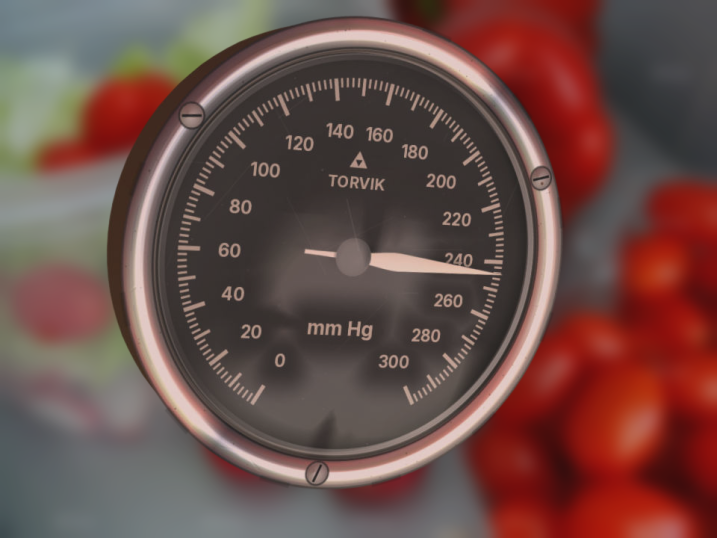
244 mmHg
